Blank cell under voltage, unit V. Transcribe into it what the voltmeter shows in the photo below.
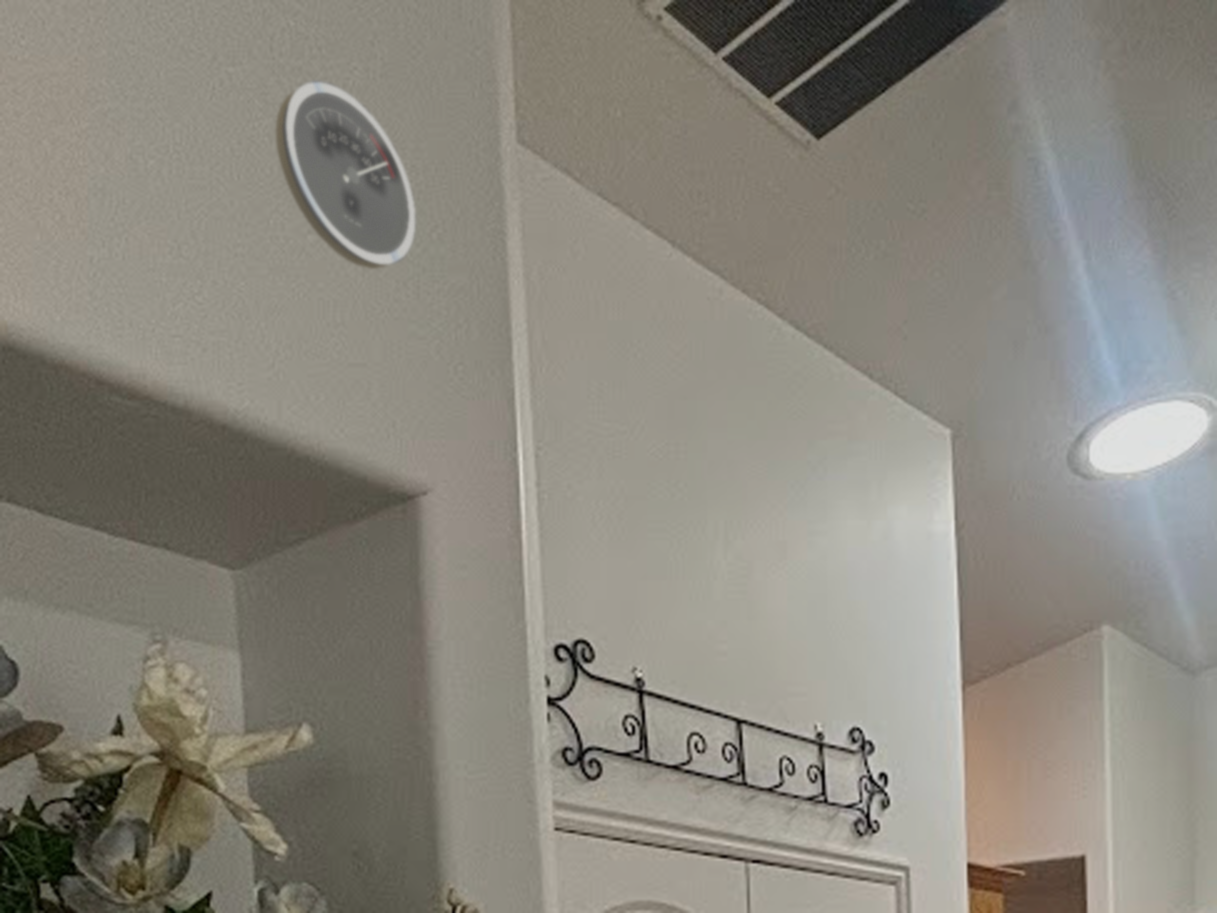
45 V
